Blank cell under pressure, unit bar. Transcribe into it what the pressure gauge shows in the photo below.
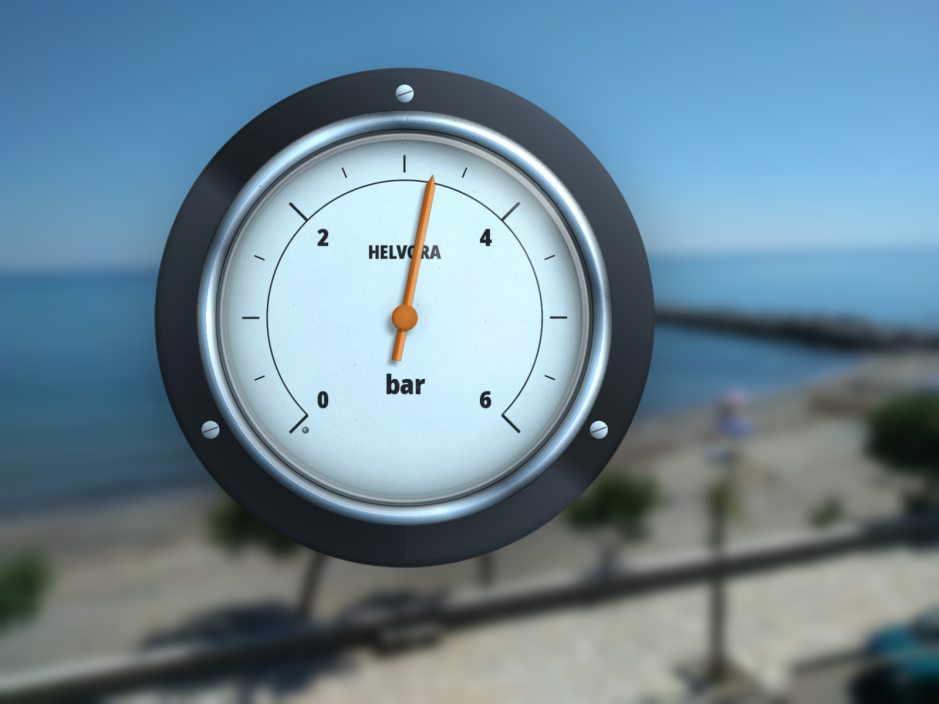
3.25 bar
